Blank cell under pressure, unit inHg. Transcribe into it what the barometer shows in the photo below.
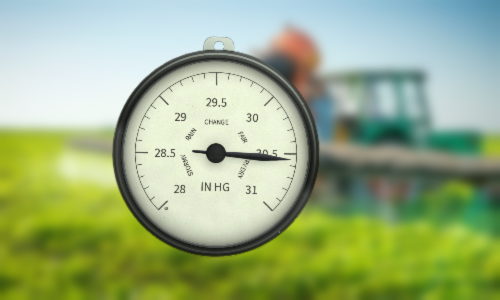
30.55 inHg
